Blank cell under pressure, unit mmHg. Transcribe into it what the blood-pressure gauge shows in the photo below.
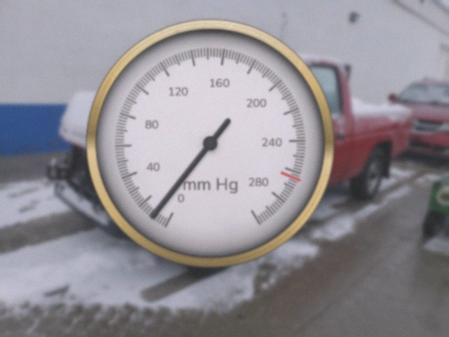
10 mmHg
